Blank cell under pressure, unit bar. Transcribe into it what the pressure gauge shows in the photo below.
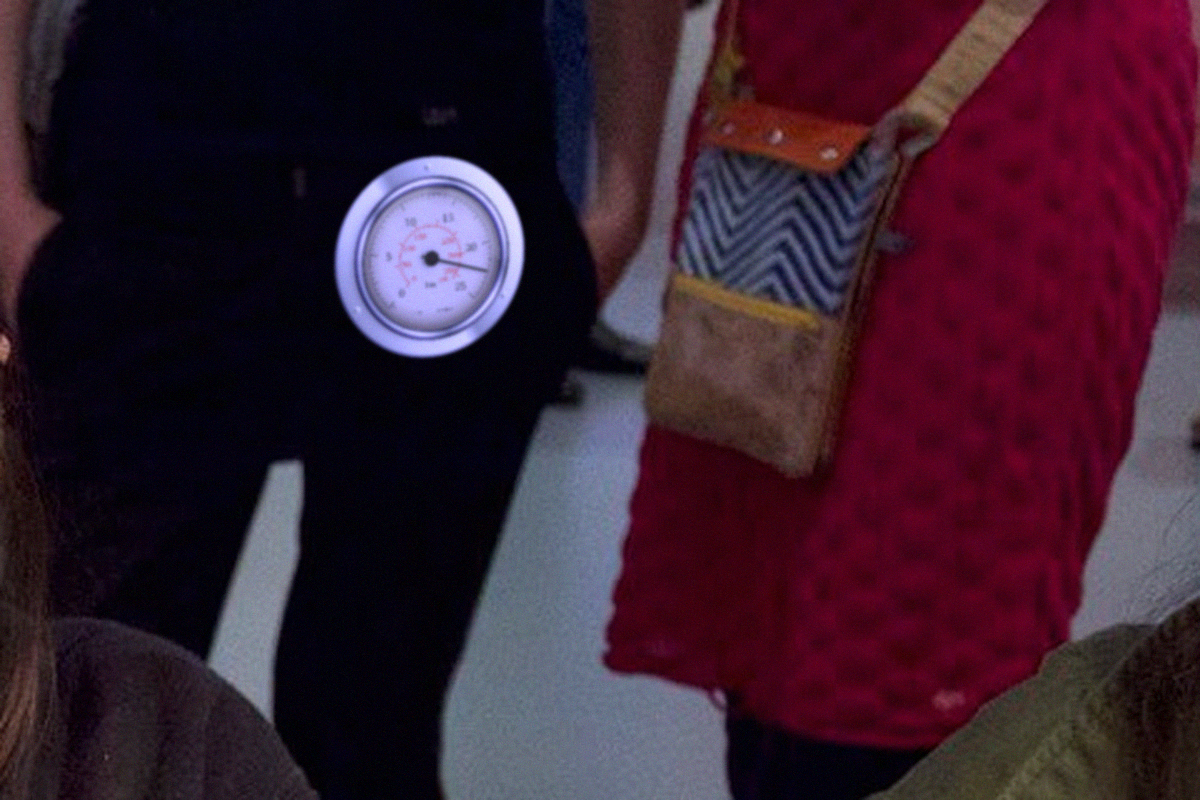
22.5 bar
